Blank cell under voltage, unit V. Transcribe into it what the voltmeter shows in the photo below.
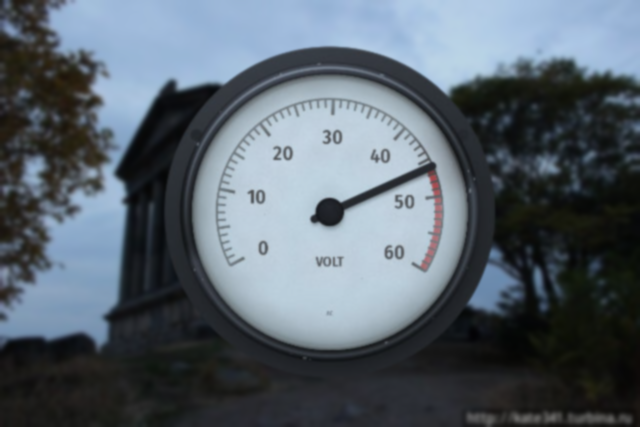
46 V
